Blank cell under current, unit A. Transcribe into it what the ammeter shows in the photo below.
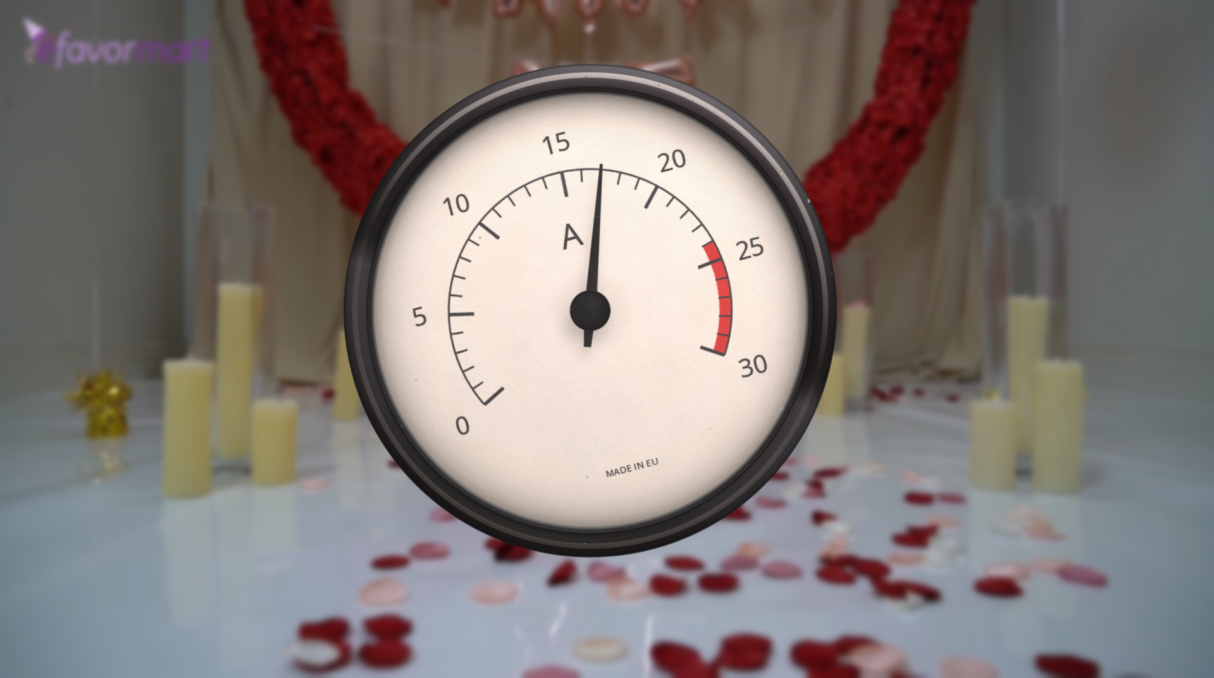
17 A
